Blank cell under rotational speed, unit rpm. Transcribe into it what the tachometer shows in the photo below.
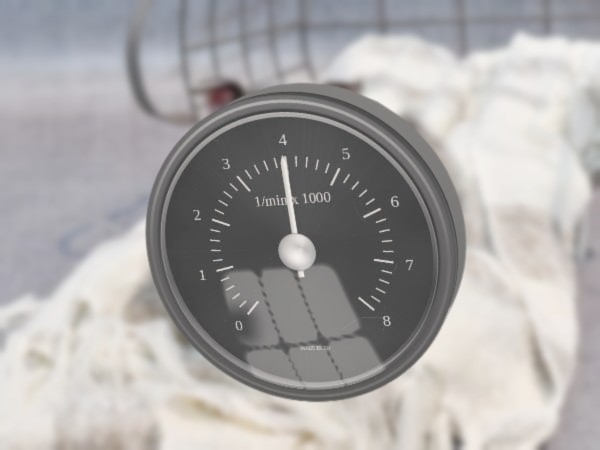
4000 rpm
